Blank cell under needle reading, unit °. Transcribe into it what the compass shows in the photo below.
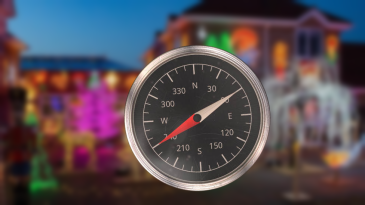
240 °
